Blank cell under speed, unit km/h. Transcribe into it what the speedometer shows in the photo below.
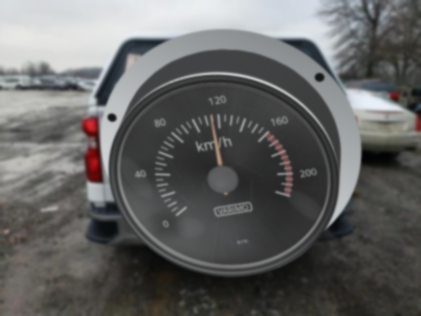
115 km/h
